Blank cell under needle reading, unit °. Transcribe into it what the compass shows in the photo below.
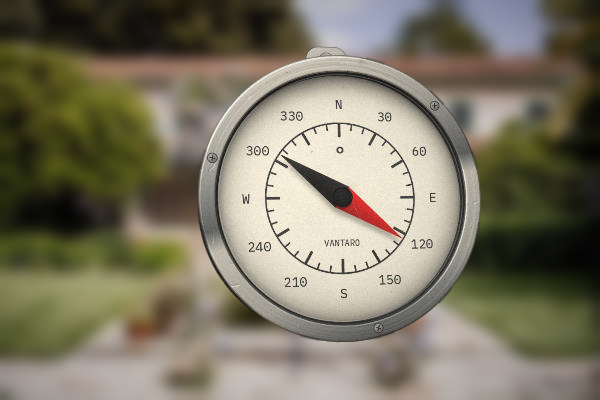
125 °
